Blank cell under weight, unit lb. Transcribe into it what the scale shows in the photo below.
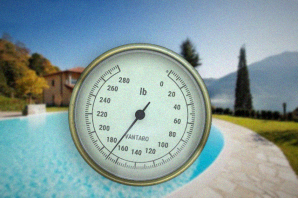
170 lb
